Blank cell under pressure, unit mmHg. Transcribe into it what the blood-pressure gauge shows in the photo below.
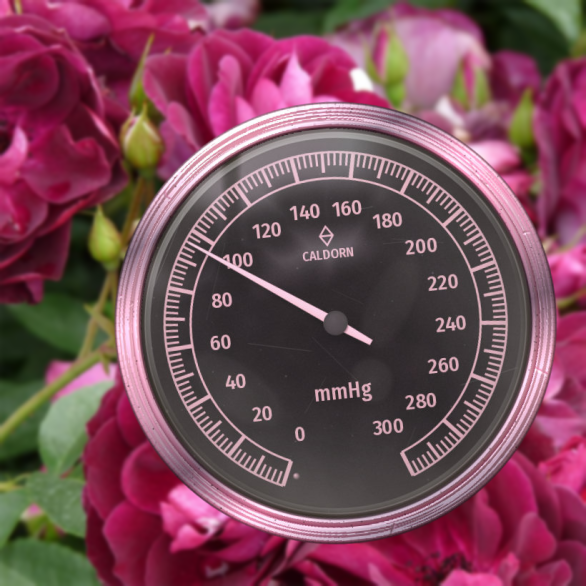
96 mmHg
